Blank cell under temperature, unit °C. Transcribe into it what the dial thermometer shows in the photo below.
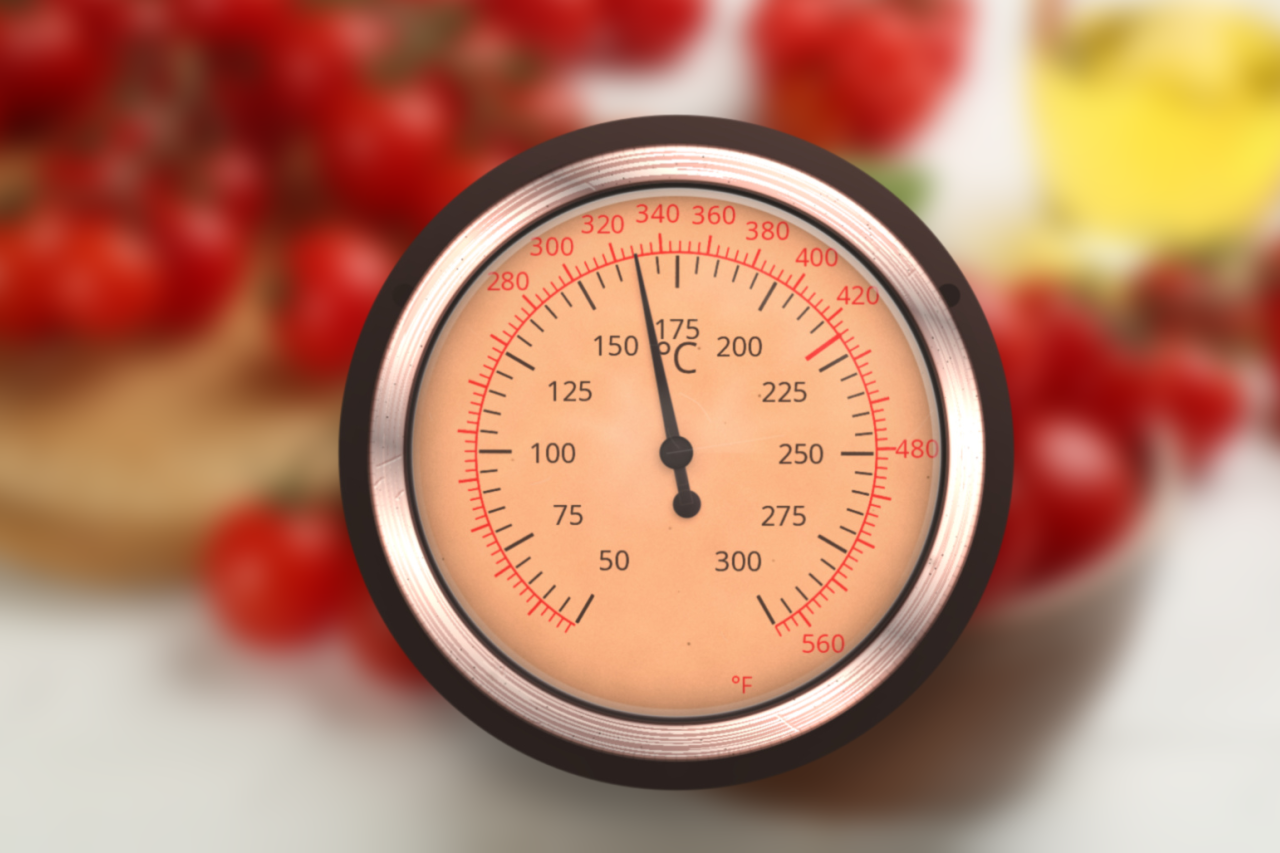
165 °C
